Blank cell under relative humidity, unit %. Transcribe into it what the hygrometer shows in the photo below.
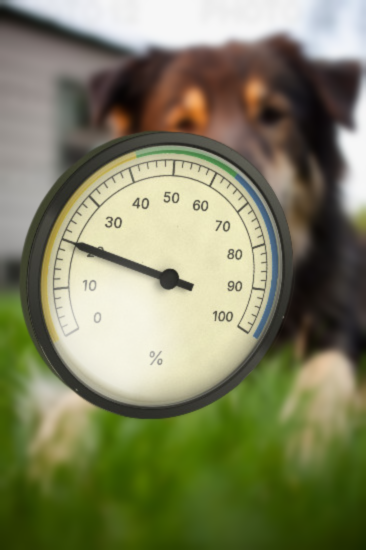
20 %
